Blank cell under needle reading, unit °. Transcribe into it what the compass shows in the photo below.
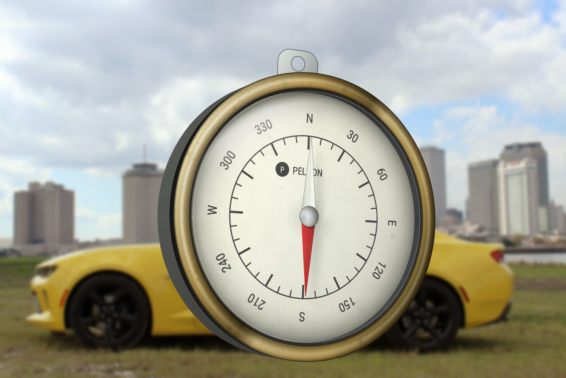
180 °
